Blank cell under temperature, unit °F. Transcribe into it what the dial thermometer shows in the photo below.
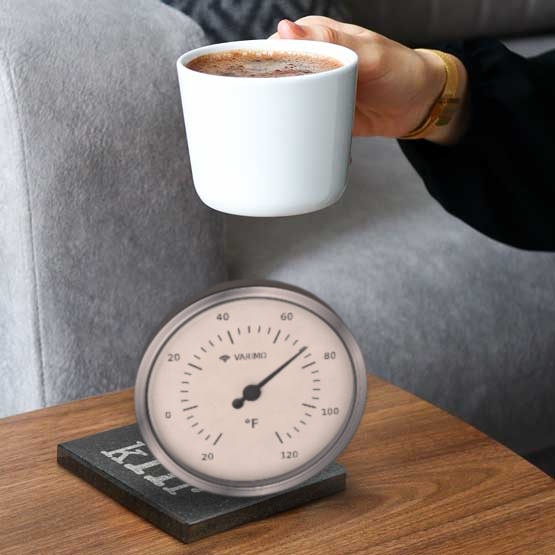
72 °F
